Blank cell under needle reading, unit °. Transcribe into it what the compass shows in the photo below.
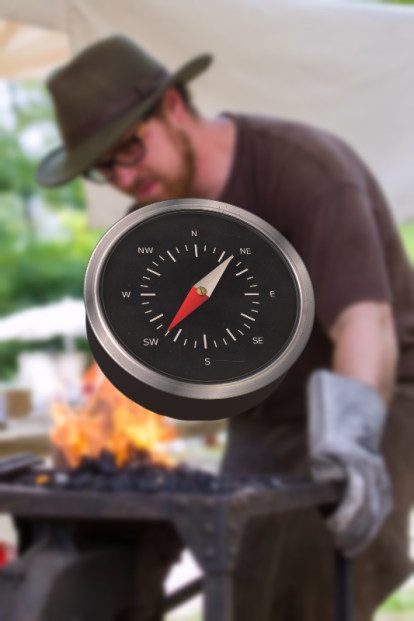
220 °
